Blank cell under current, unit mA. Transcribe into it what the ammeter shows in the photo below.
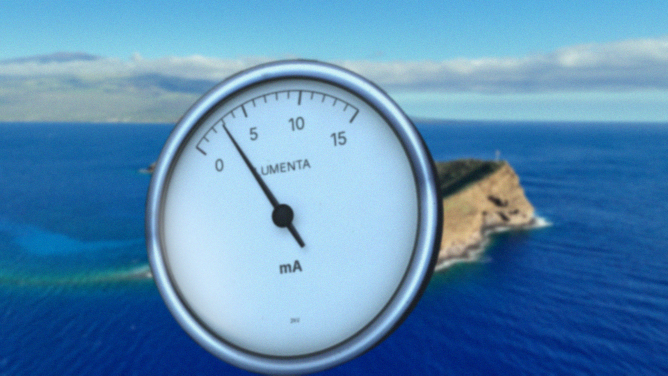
3 mA
